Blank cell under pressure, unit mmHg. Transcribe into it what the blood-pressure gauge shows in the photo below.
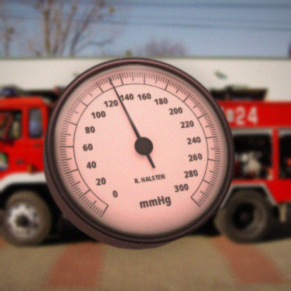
130 mmHg
